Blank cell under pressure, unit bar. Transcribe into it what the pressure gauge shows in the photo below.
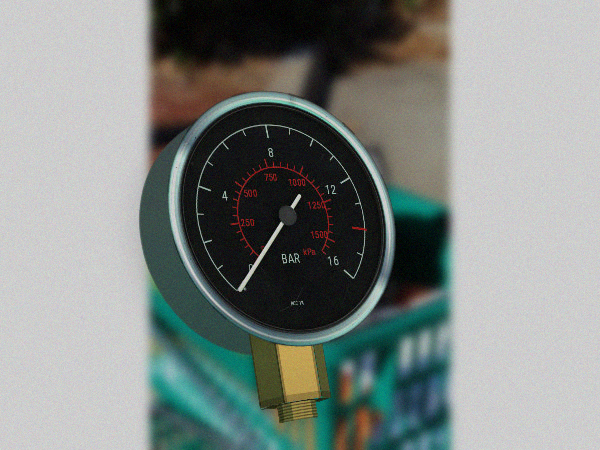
0 bar
